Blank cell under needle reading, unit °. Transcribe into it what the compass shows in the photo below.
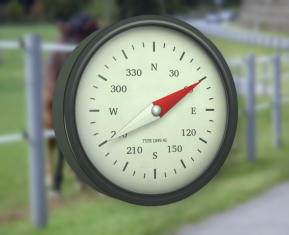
60 °
